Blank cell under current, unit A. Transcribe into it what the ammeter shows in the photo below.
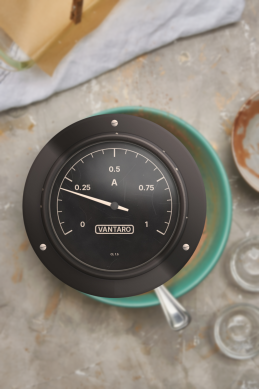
0.2 A
